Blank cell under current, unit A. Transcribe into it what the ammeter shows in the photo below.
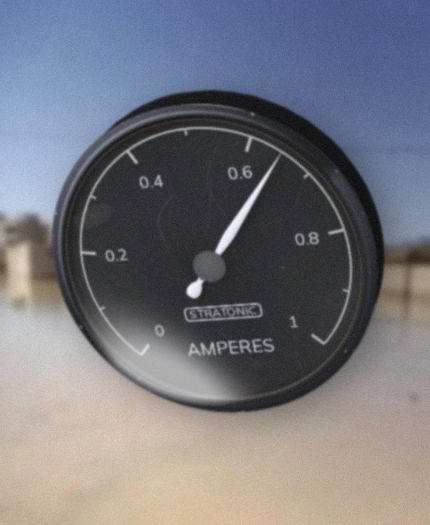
0.65 A
